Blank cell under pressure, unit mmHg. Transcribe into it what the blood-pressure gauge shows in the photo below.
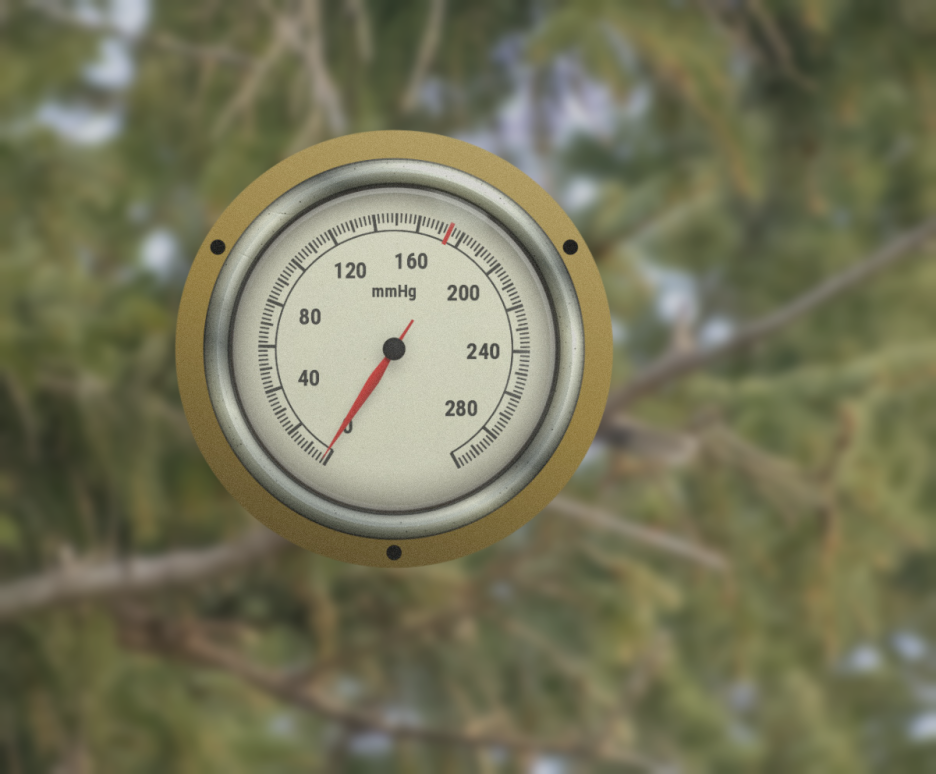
2 mmHg
